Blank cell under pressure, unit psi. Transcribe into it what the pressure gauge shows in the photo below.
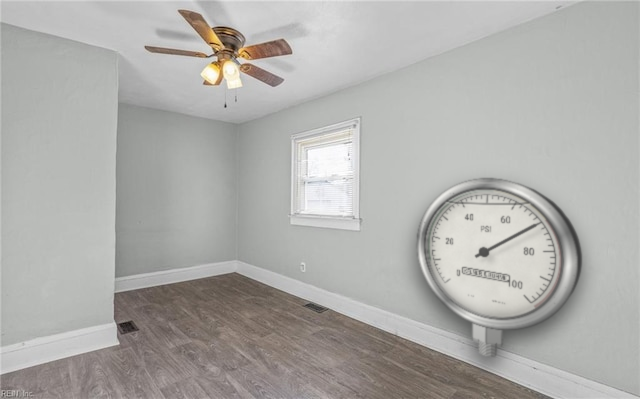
70 psi
